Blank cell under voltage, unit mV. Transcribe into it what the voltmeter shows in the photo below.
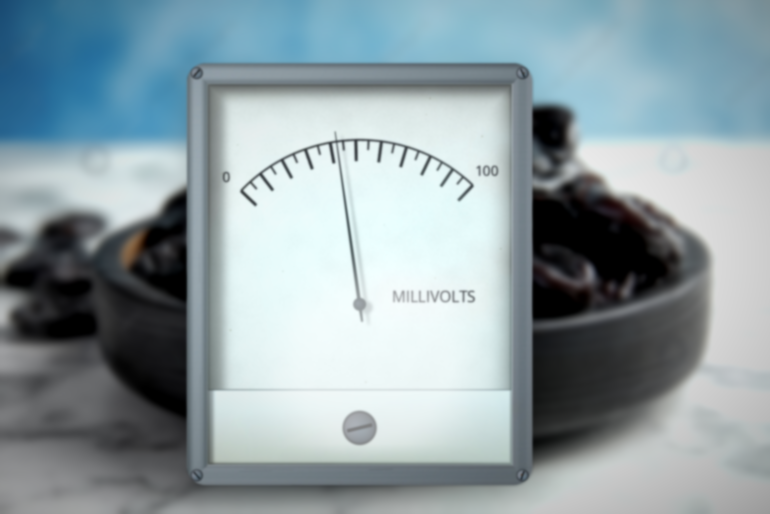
42.5 mV
